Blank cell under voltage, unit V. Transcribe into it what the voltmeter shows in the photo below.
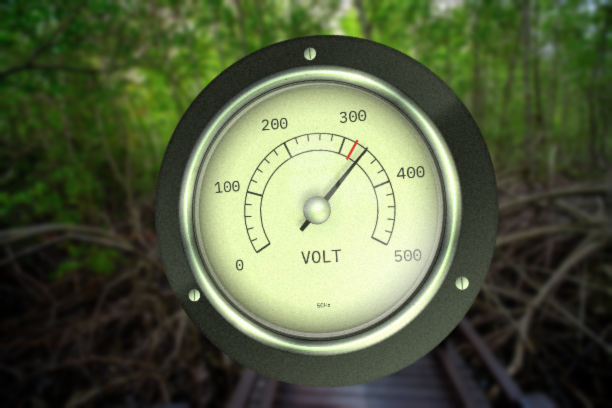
340 V
